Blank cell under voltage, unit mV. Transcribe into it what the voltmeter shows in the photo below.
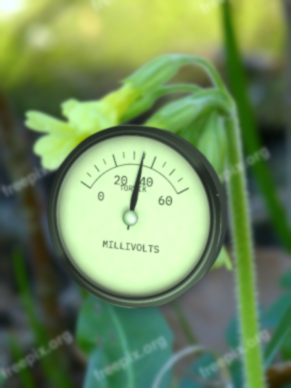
35 mV
